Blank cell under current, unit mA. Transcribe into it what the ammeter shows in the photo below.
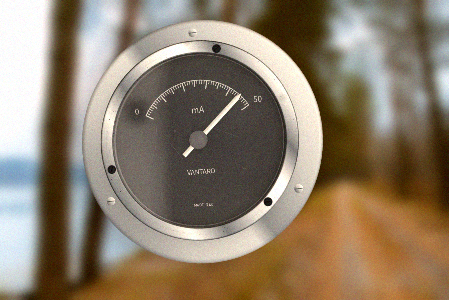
45 mA
